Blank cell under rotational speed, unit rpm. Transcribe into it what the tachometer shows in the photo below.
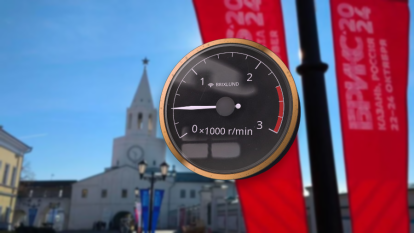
400 rpm
